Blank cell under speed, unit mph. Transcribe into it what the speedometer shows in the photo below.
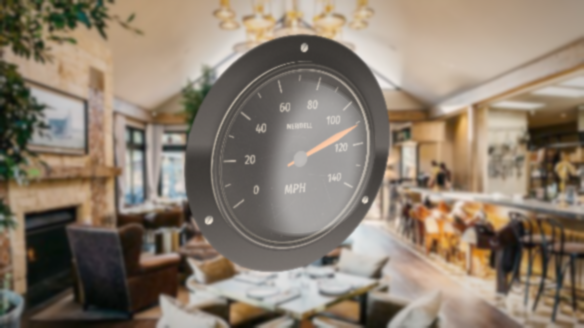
110 mph
